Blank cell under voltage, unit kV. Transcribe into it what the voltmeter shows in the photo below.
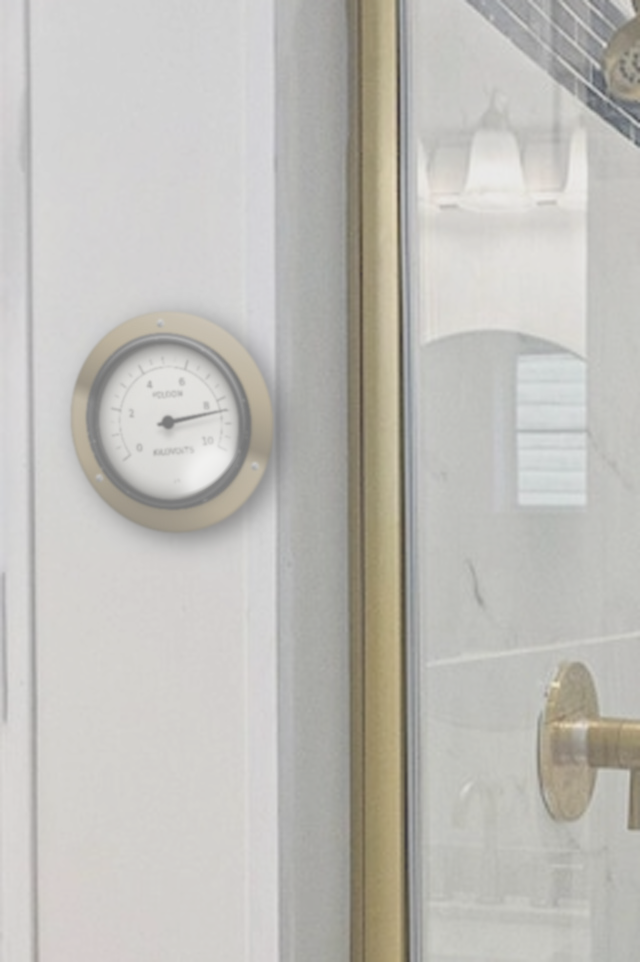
8.5 kV
